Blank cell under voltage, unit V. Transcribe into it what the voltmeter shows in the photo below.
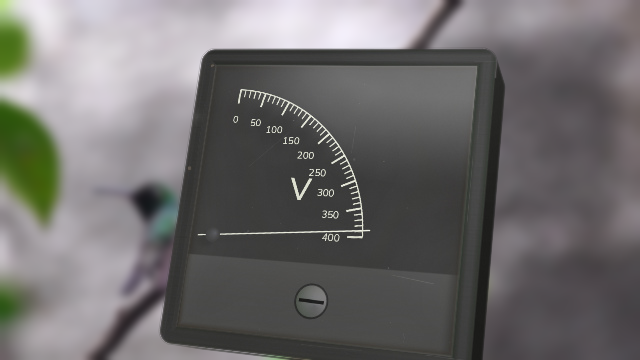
390 V
